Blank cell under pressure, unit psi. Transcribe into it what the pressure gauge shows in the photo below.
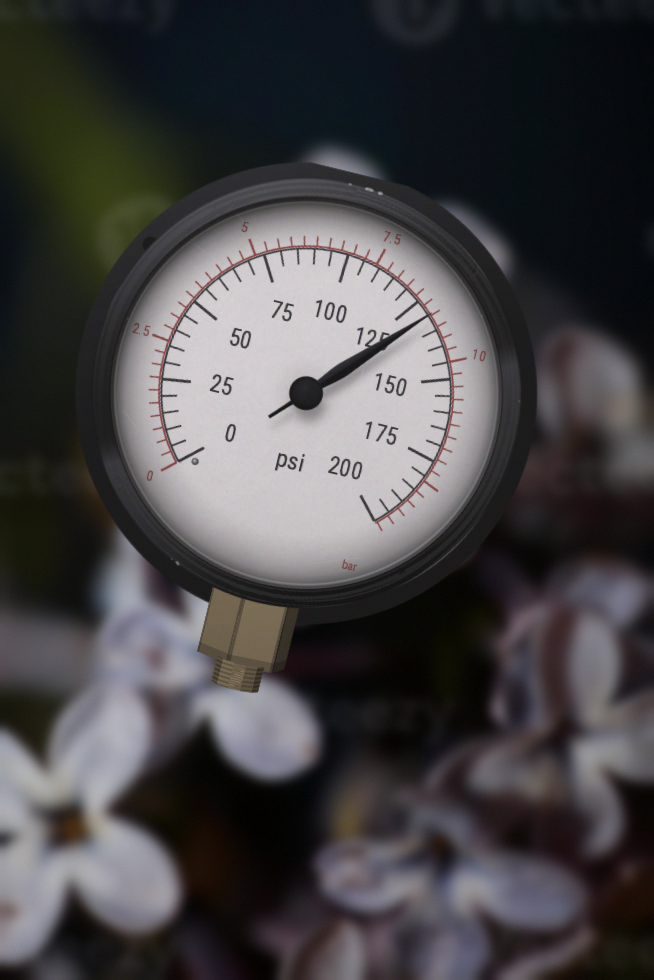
130 psi
